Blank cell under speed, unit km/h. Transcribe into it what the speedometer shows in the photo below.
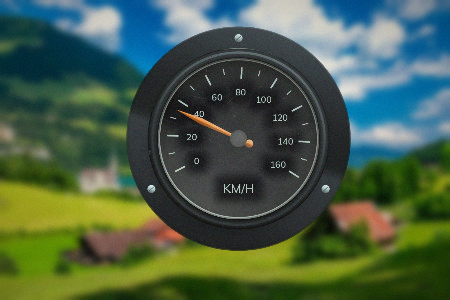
35 km/h
